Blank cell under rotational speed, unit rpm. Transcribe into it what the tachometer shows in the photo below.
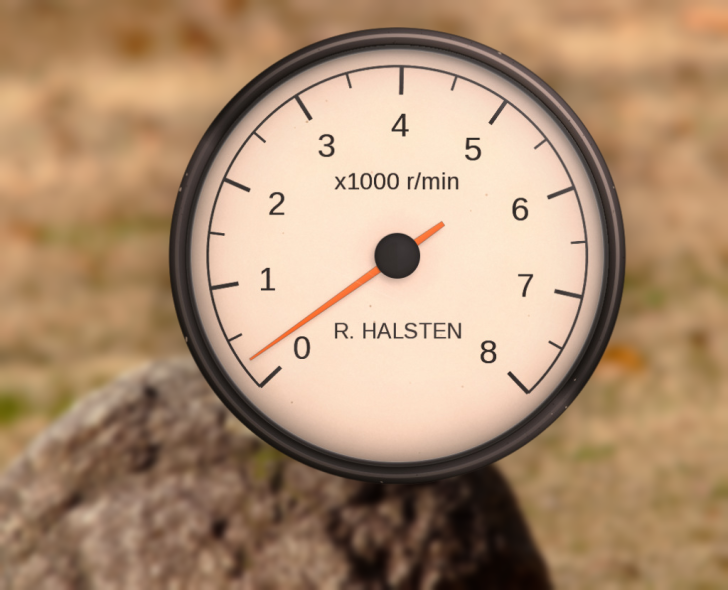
250 rpm
